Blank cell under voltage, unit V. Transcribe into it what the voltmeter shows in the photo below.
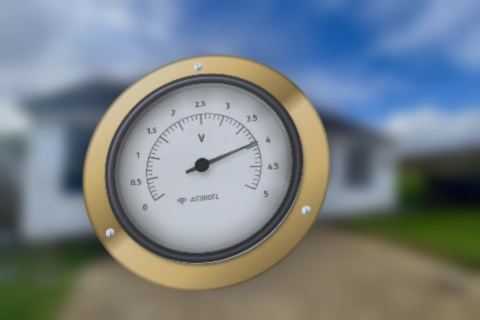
4 V
